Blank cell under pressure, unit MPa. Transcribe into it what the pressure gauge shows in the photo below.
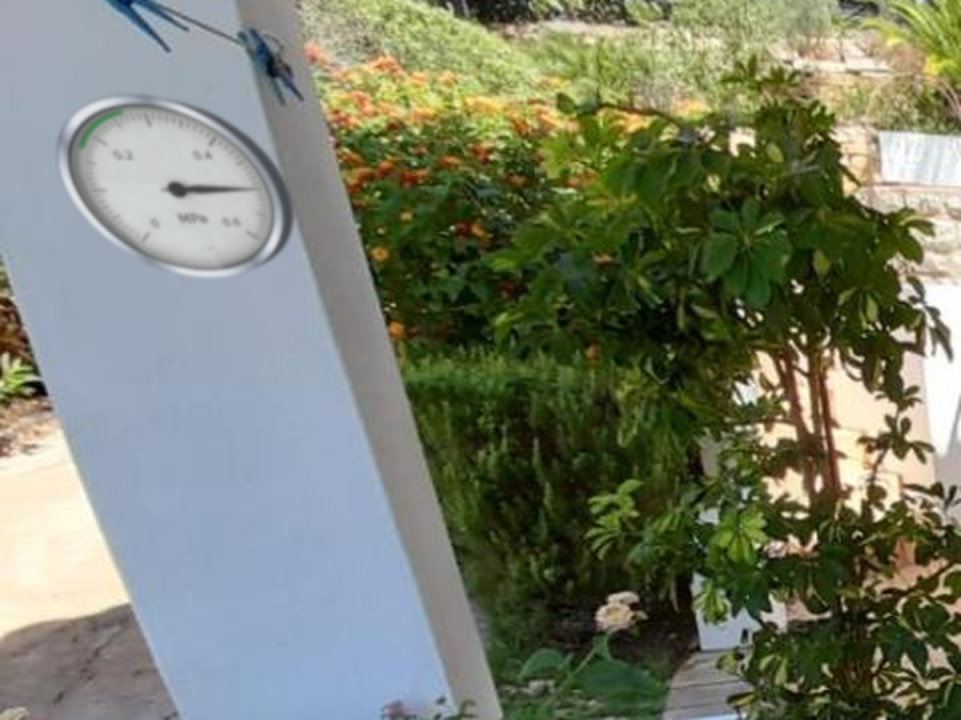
0.5 MPa
